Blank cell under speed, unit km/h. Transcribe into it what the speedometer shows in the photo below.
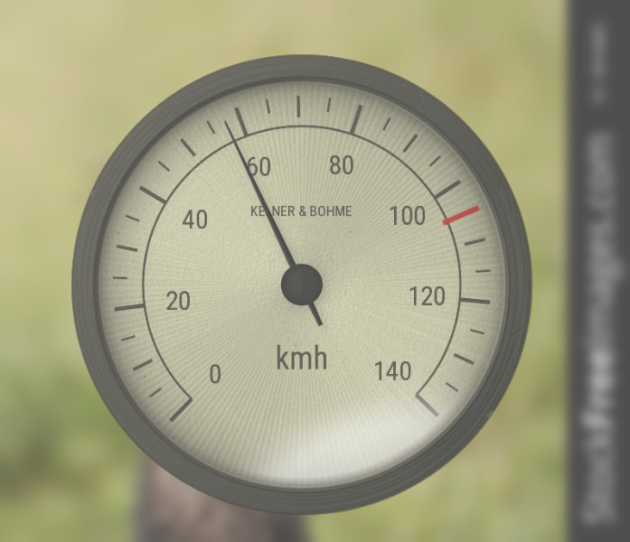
57.5 km/h
